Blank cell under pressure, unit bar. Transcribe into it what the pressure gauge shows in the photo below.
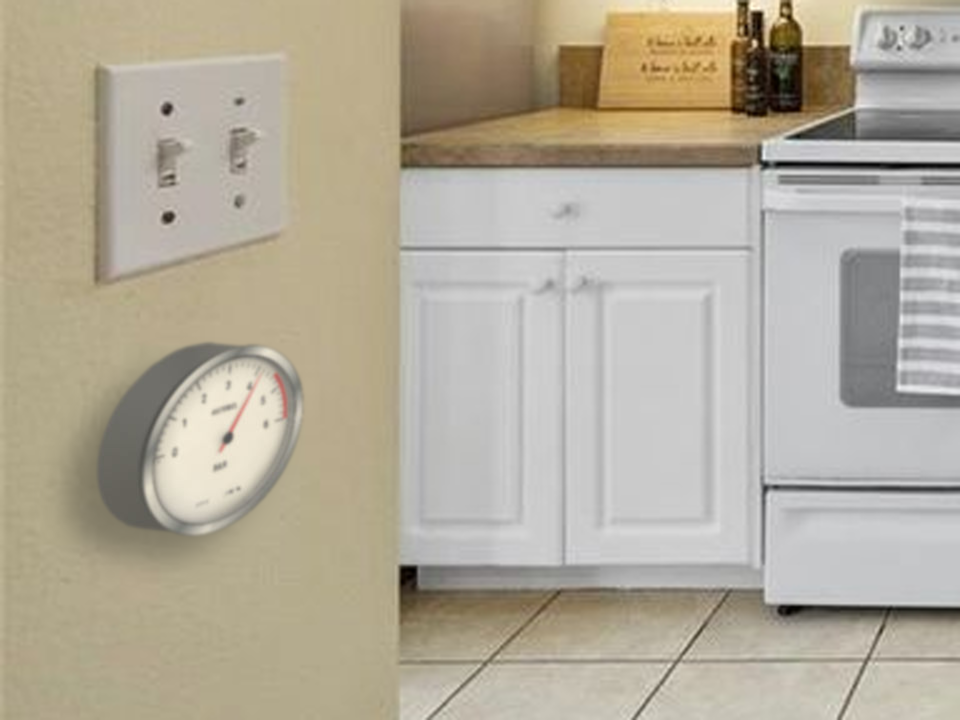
4 bar
